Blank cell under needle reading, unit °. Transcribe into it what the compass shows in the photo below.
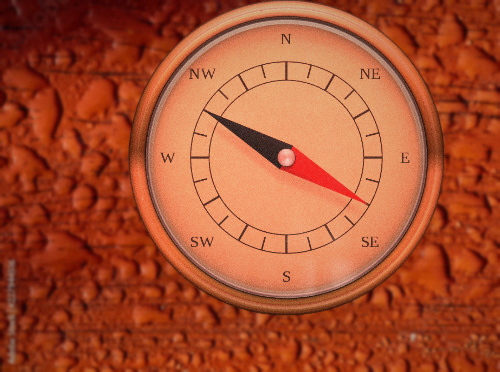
120 °
